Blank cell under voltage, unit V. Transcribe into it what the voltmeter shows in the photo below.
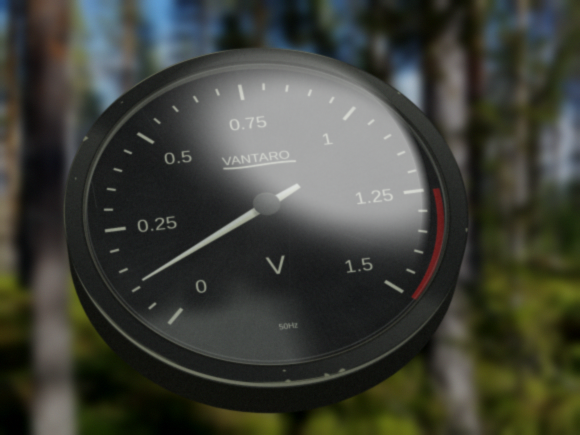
0.1 V
